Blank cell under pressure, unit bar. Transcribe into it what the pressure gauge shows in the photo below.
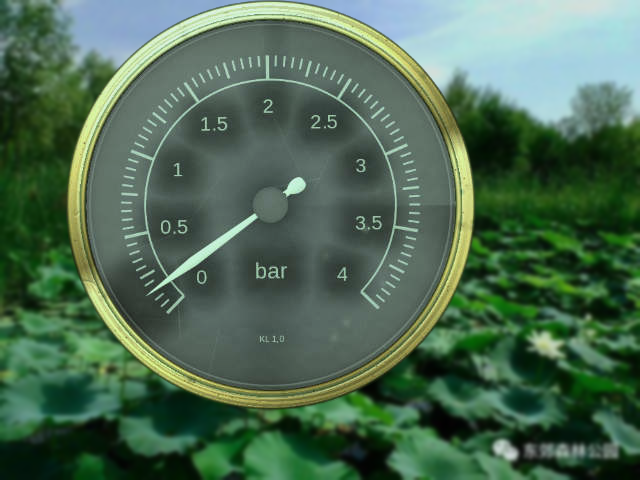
0.15 bar
